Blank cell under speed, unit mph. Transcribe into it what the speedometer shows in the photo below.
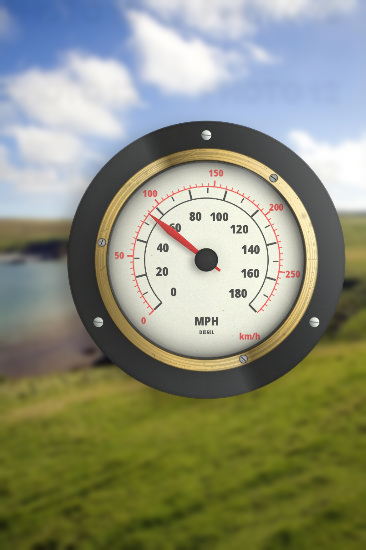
55 mph
